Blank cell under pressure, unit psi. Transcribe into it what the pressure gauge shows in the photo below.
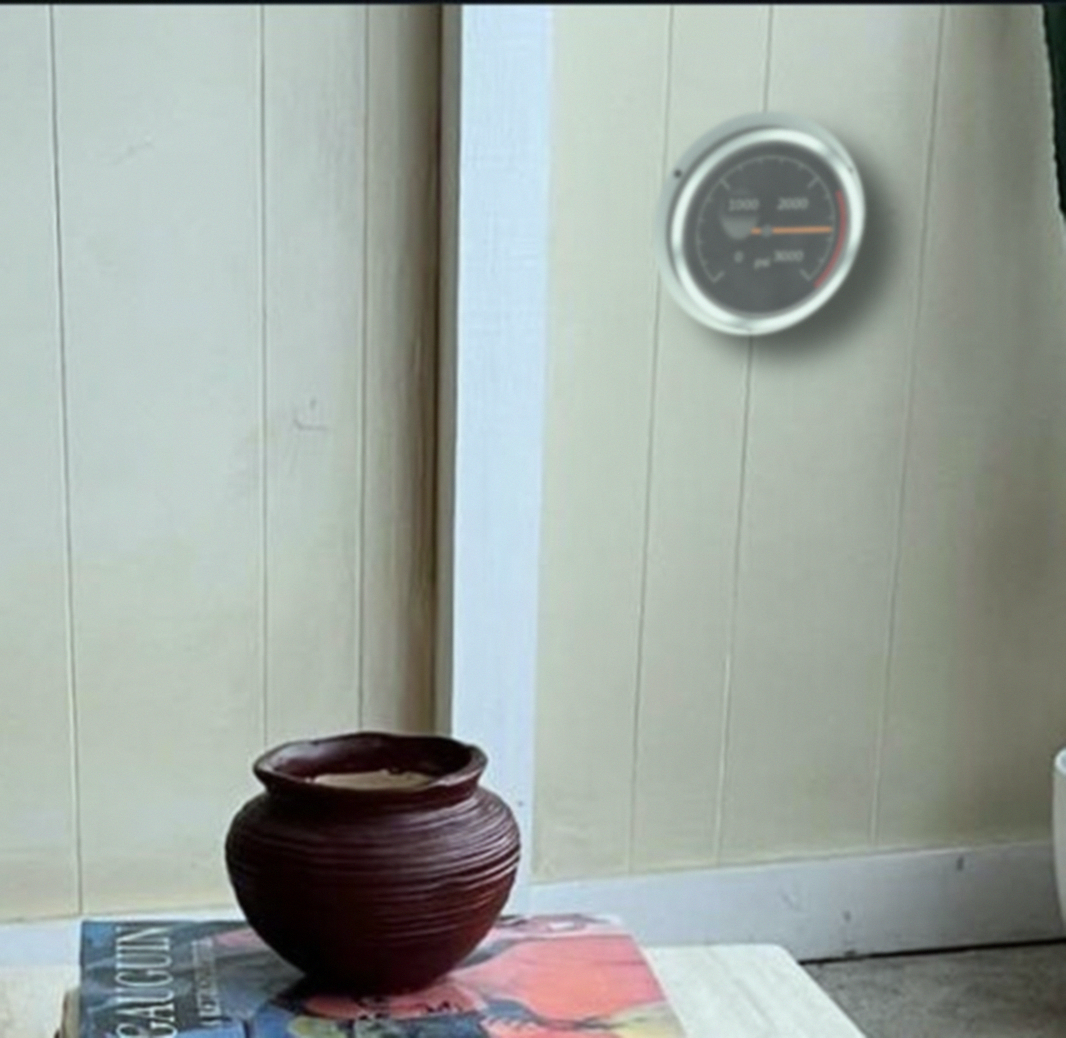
2500 psi
